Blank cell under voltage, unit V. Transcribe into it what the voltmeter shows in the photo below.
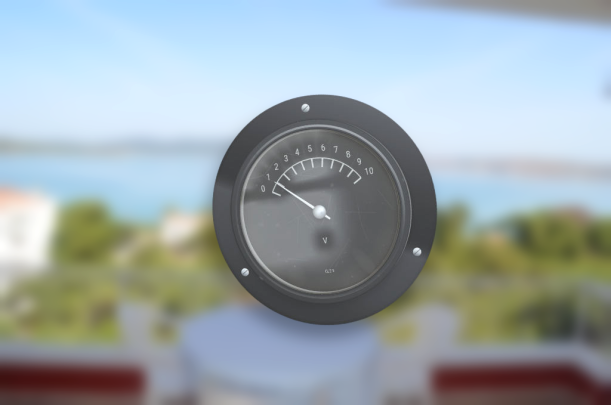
1 V
